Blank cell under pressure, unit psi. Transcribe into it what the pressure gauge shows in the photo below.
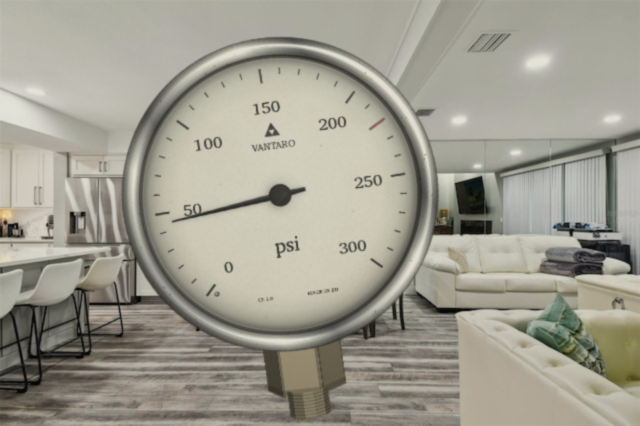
45 psi
